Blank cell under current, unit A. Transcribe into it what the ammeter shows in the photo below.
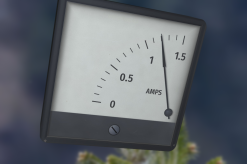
1.2 A
